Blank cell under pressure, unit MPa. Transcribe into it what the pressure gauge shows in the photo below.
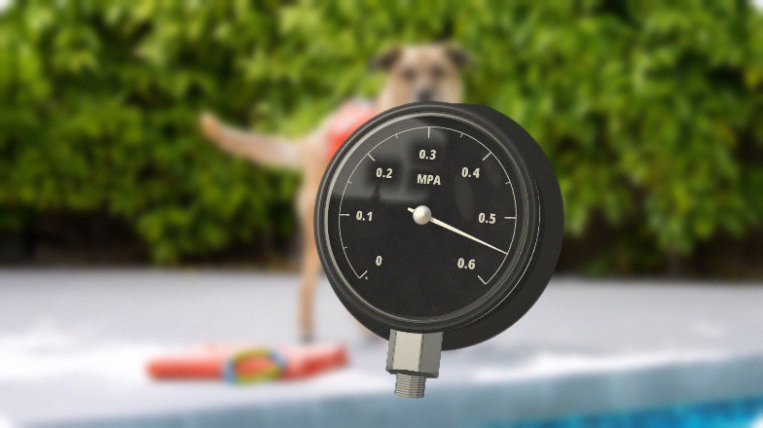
0.55 MPa
